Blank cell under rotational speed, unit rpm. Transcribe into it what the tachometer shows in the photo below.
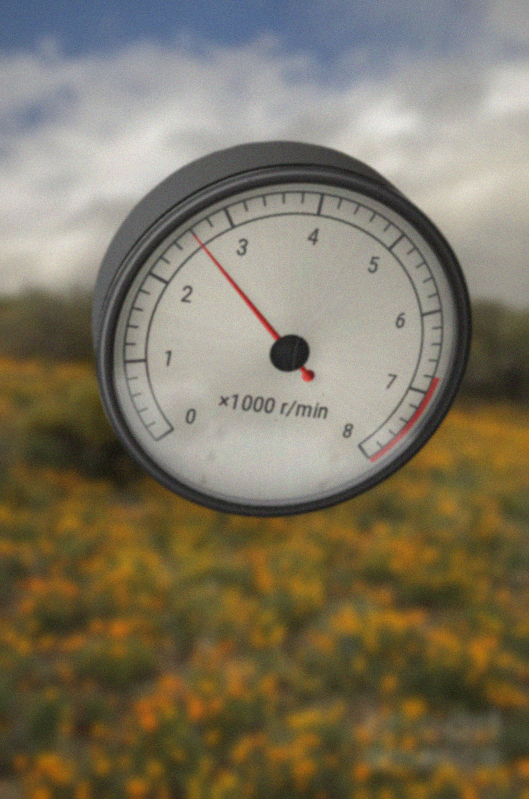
2600 rpm
